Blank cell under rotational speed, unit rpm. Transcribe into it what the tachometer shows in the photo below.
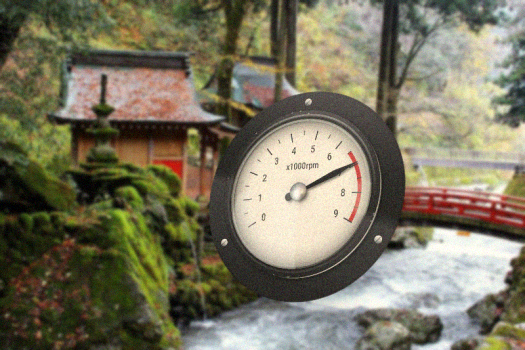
7000 rpm
